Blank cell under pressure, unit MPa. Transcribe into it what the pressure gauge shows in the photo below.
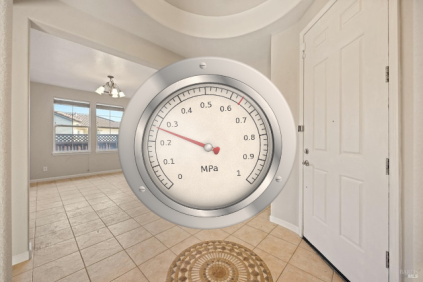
0.26 MPa
